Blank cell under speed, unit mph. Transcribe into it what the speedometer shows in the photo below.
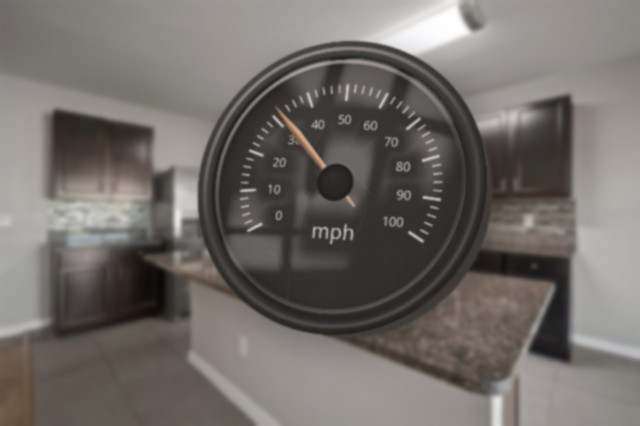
32 mph
